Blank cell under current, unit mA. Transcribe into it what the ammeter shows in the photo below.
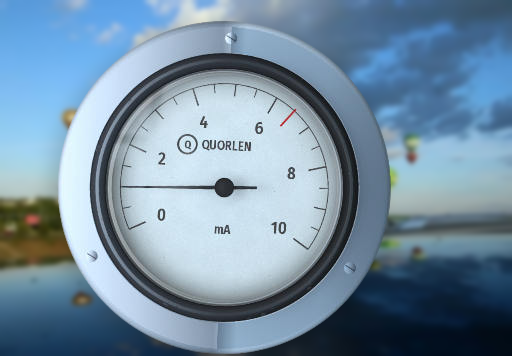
1 mA
